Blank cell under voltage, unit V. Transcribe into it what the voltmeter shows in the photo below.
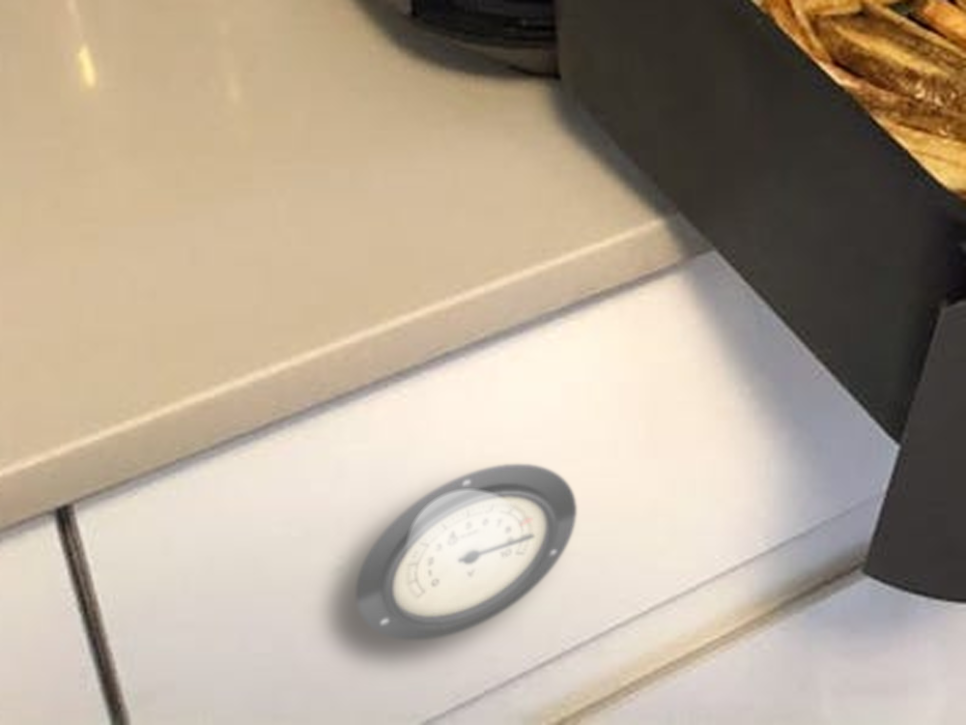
9 V
